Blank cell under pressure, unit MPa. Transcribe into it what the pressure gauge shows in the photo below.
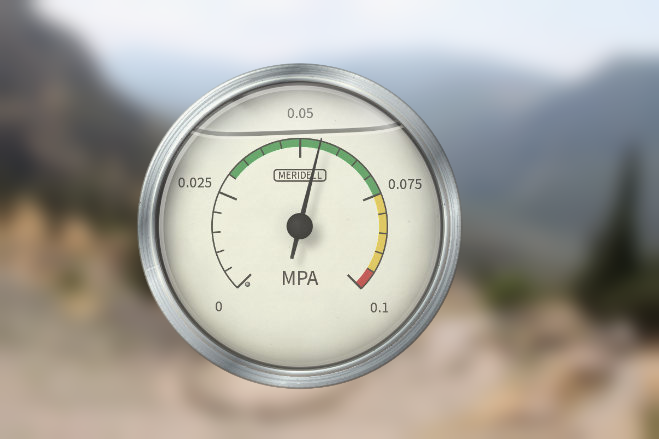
0.055 MPa
